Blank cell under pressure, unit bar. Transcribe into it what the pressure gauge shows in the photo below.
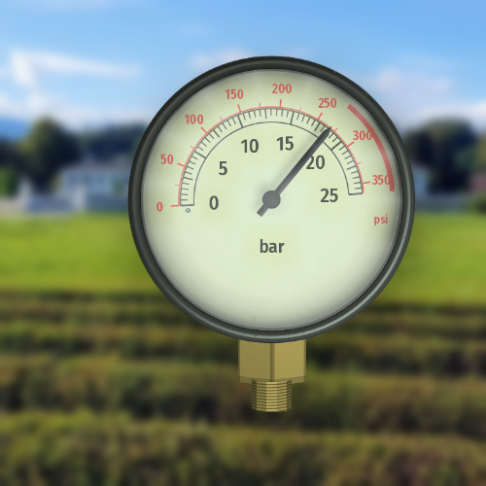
18.5 bar
